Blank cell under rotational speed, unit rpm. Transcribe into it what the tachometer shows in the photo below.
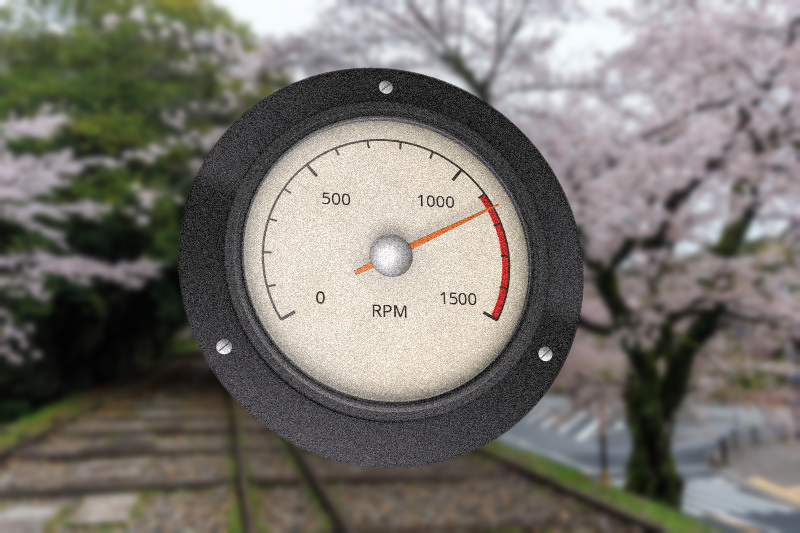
1150 rpm
